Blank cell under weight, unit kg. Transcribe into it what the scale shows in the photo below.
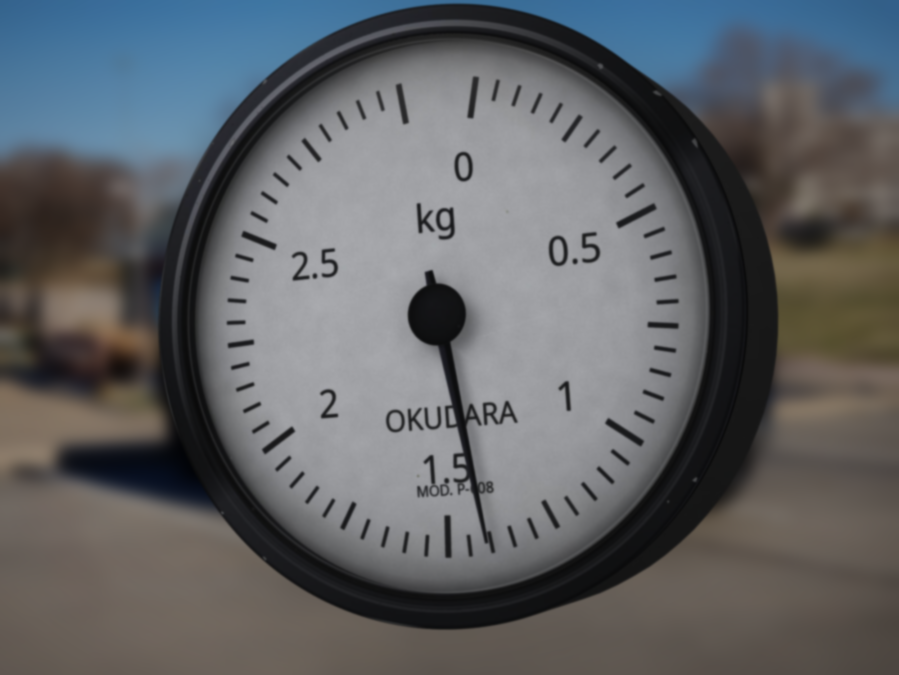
1.4 kg
